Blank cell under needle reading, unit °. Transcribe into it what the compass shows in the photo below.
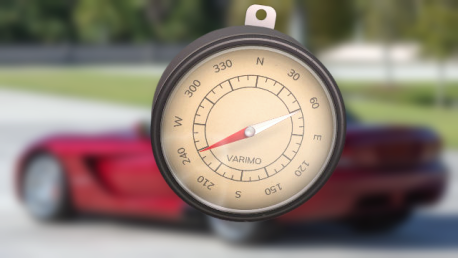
240 °
